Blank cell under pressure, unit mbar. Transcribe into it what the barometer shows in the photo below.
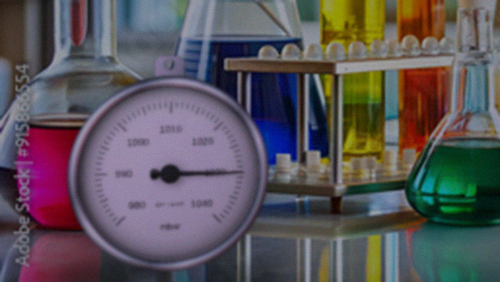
1030 mbar
